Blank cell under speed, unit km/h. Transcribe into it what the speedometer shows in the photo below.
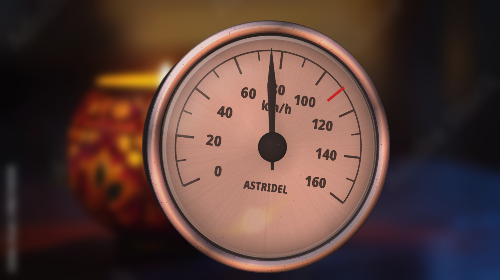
75 km/h
